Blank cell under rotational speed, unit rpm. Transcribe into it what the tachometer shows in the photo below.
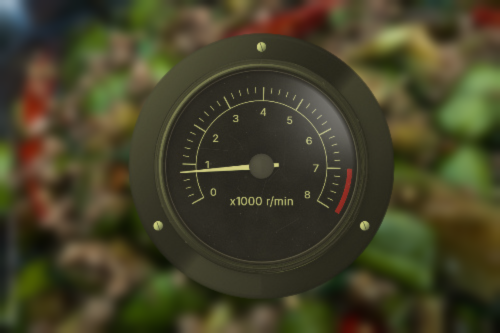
800 rpm
